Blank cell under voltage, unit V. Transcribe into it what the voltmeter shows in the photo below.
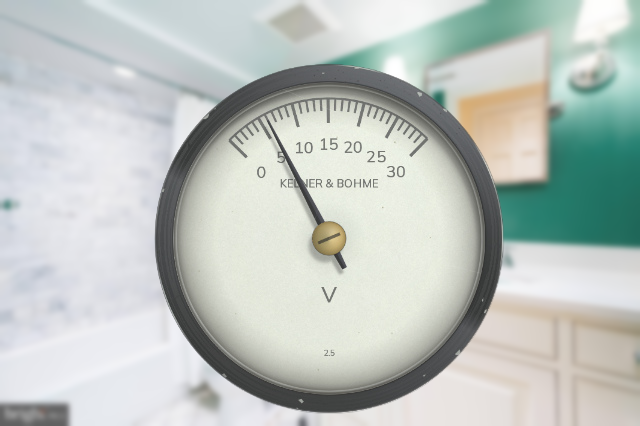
6 V
